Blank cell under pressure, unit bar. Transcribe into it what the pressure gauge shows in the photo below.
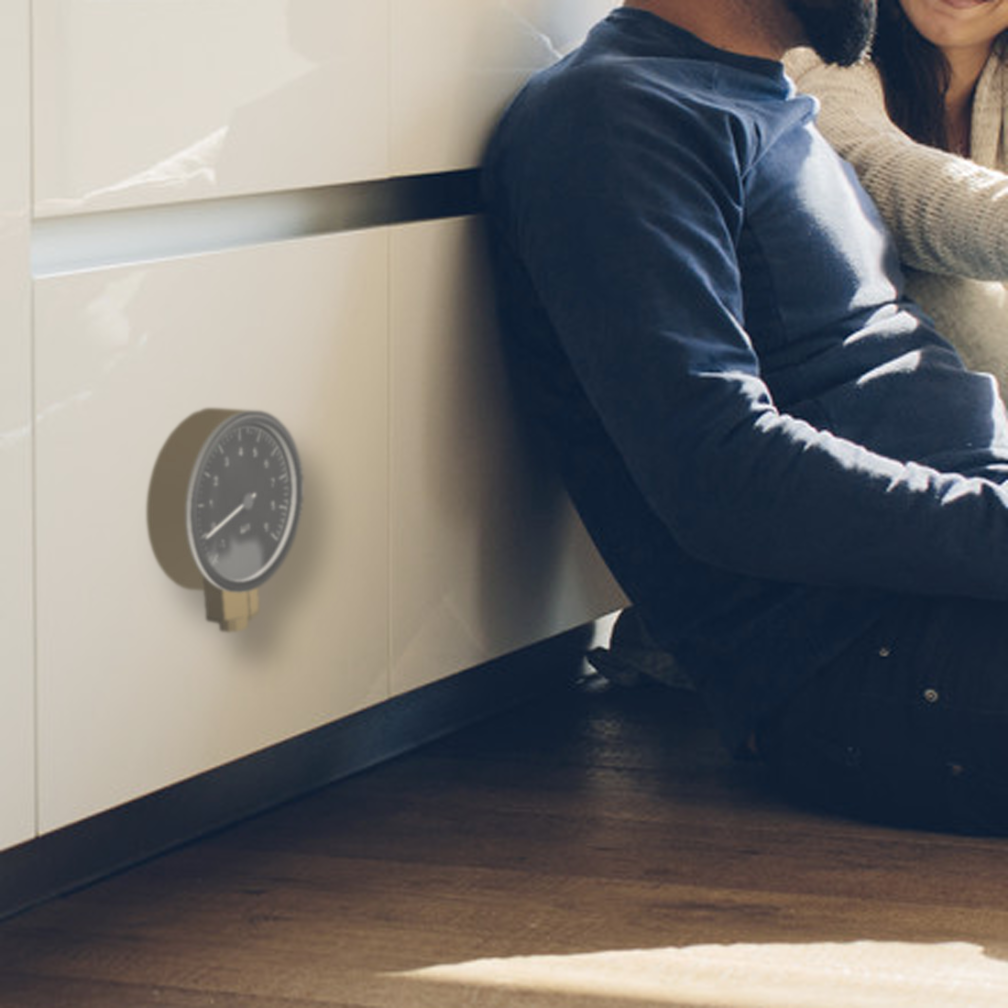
0 bar
